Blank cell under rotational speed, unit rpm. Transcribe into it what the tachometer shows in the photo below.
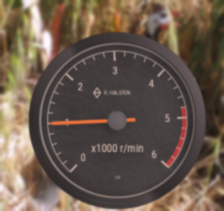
1000 rpm
